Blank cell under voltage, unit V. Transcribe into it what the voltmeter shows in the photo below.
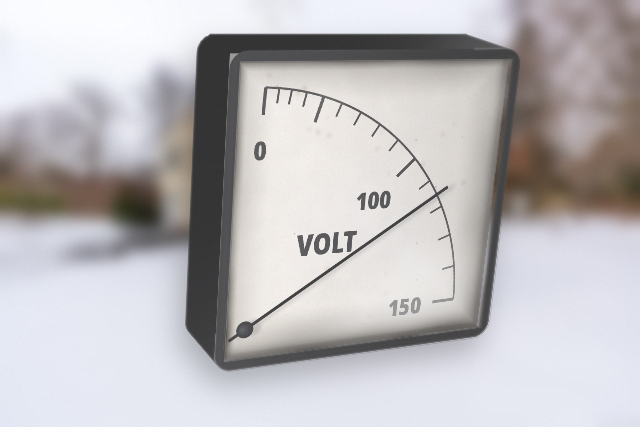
115 V
